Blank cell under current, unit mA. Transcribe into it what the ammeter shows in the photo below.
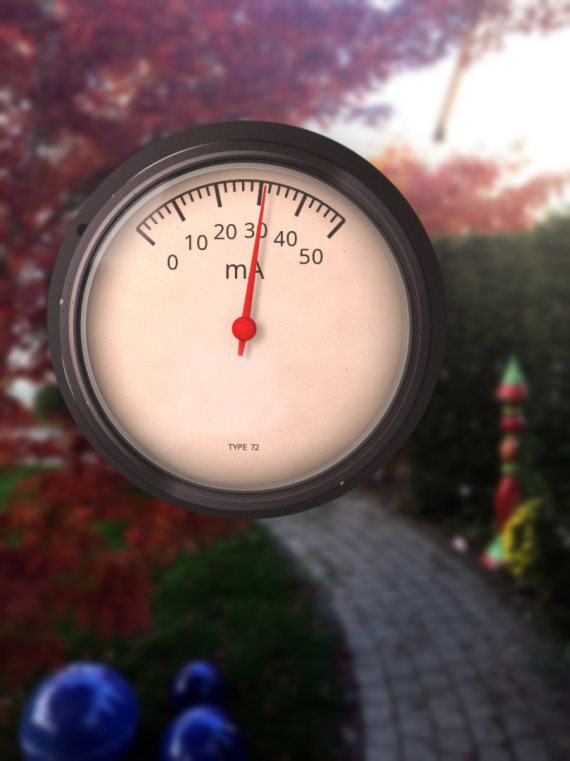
31 mA
